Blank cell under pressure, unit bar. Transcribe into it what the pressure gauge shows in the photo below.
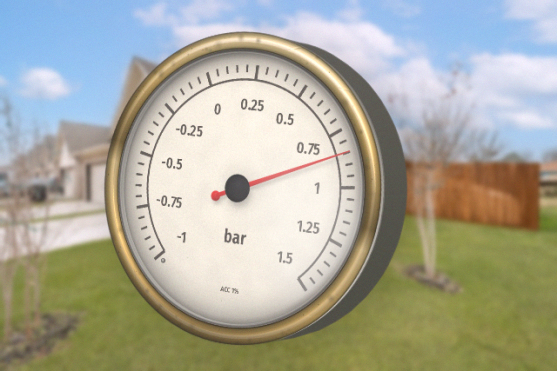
0.85 bar
